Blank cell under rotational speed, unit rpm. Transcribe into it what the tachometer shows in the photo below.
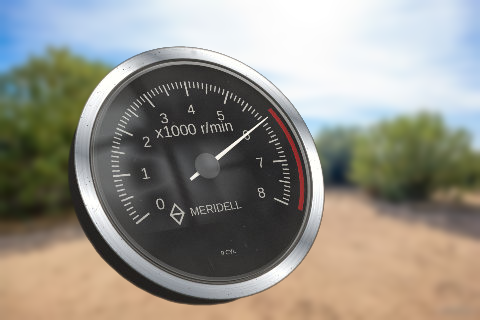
6000 rpm
